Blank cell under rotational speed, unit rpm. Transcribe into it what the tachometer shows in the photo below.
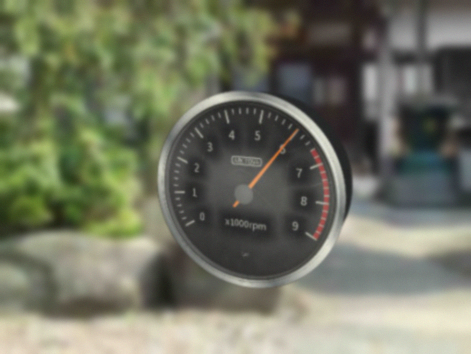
6000 rpm
